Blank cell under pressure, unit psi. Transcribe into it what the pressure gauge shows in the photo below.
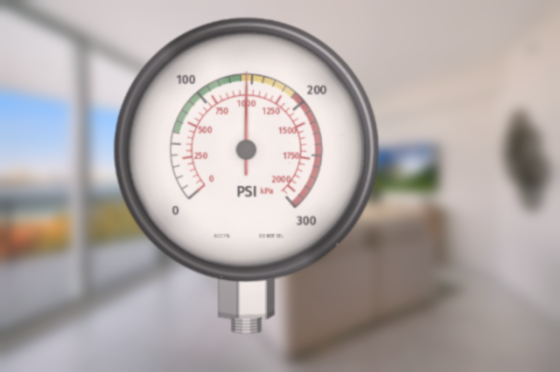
145 psi
